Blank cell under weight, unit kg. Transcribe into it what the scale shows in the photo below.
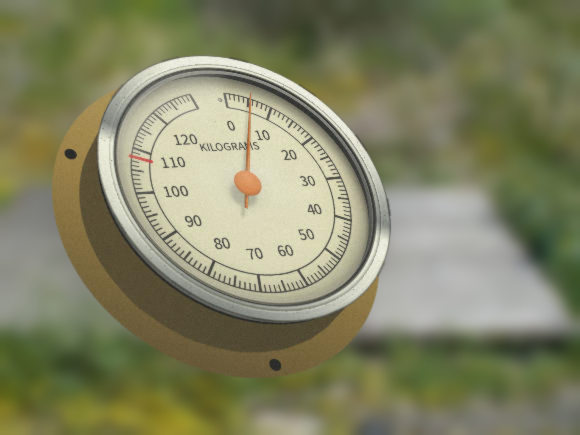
5 kg
